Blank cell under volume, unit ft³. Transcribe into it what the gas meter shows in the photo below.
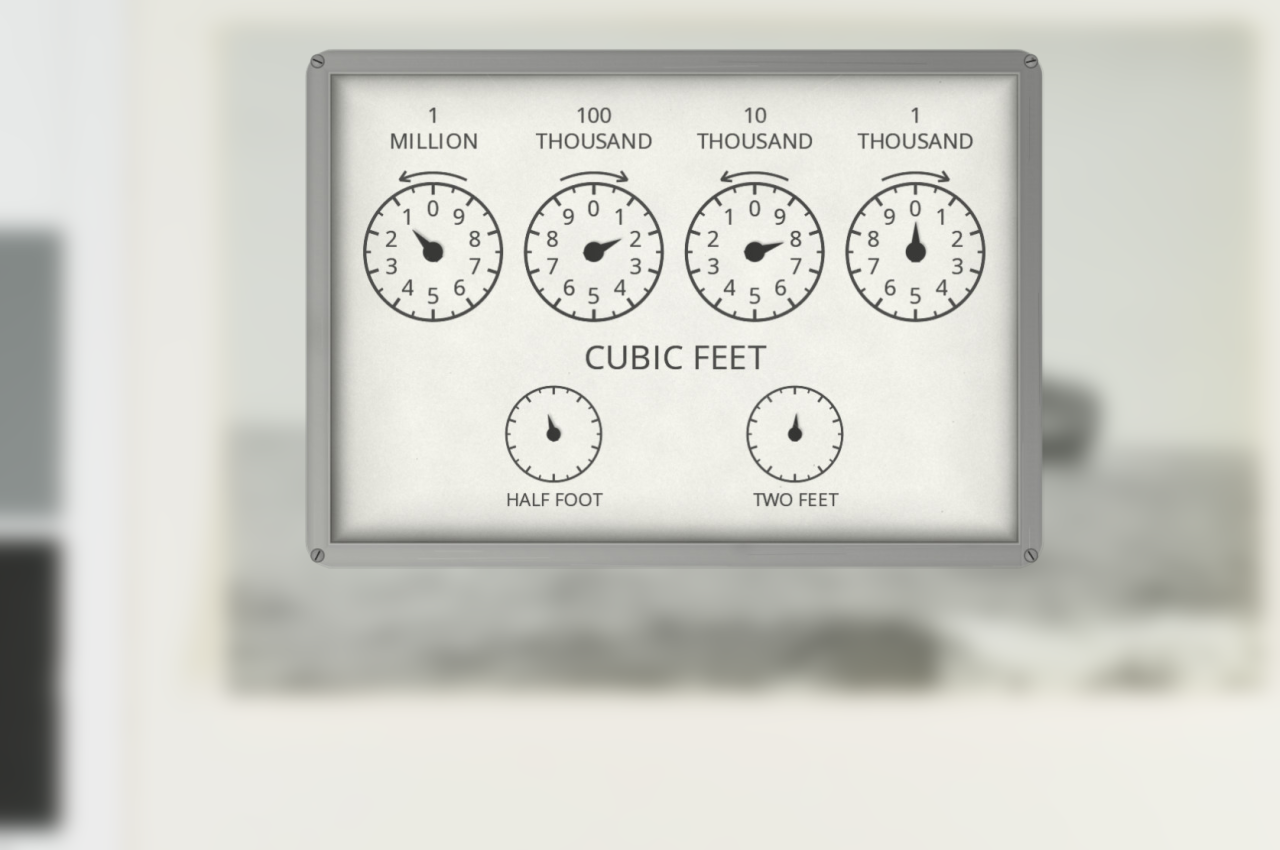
118000 ft³
